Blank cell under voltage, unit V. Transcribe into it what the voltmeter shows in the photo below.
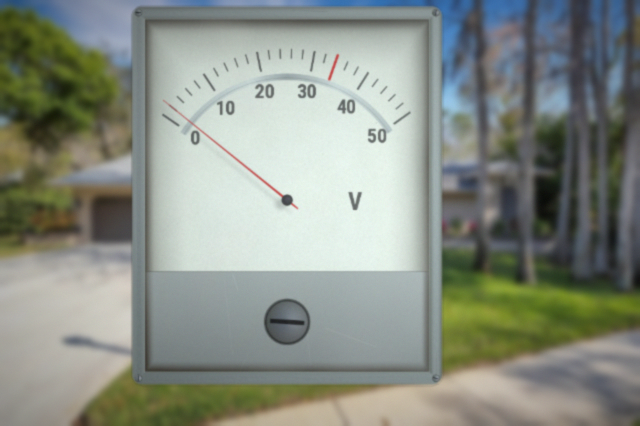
2 V
